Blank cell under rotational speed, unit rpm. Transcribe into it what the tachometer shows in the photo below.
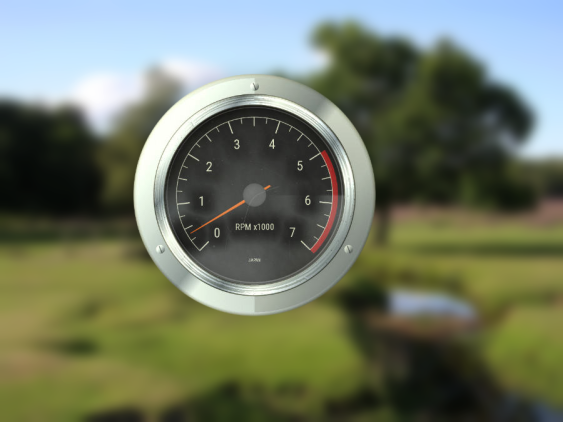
375 rpm
